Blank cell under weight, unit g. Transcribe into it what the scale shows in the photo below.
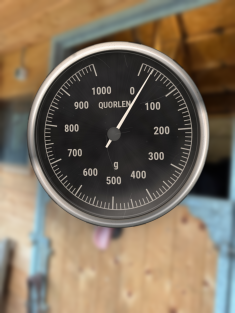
30 g
